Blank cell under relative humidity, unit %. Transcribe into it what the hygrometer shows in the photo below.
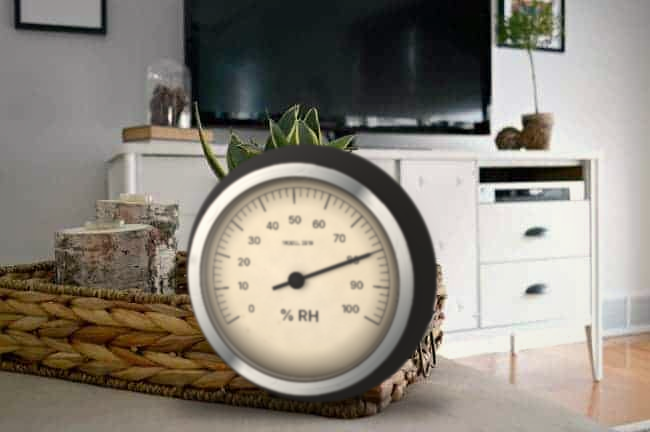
80 %
